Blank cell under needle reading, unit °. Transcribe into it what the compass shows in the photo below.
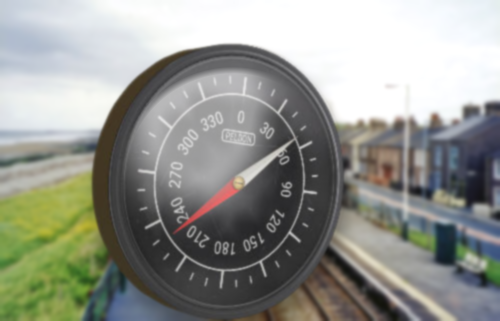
230 °
